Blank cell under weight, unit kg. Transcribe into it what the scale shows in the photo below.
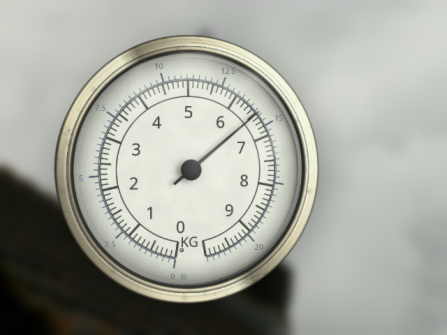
6.5 kg
